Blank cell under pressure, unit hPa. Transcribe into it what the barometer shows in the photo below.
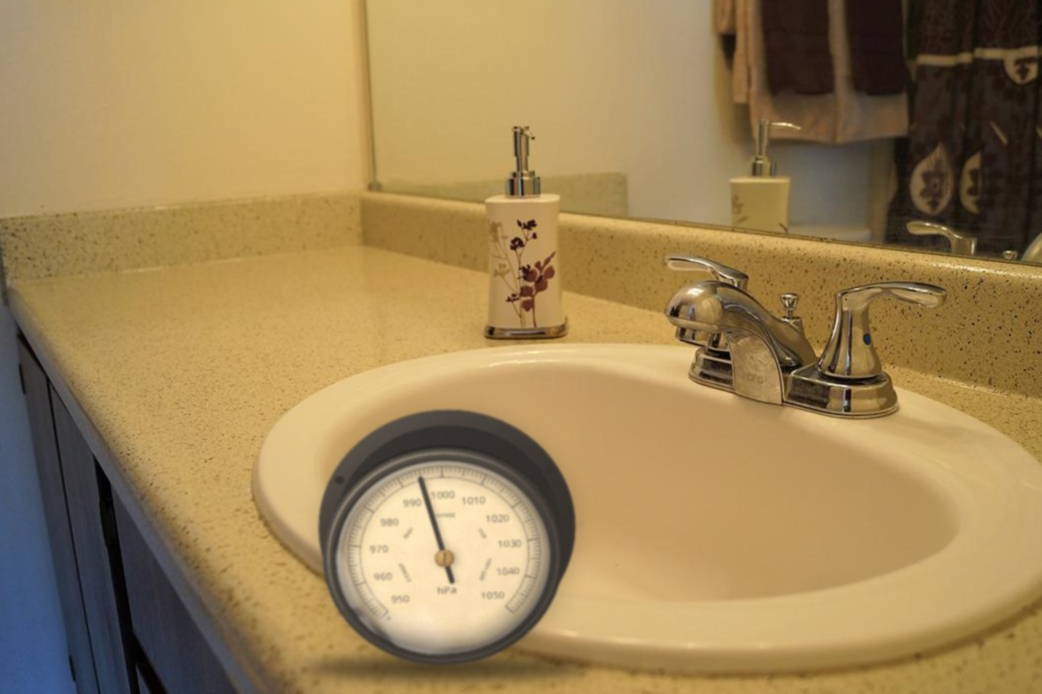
995 hPa
